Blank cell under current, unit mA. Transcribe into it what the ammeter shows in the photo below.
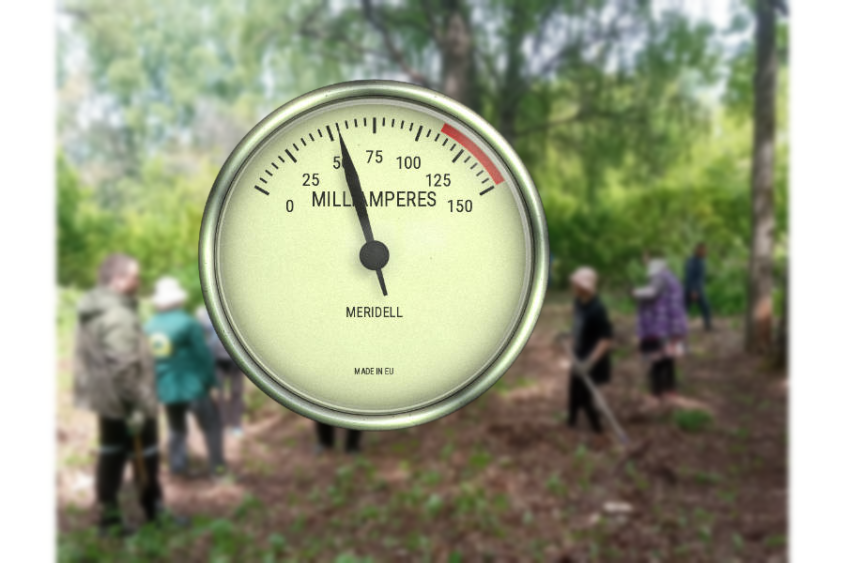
55 mA
